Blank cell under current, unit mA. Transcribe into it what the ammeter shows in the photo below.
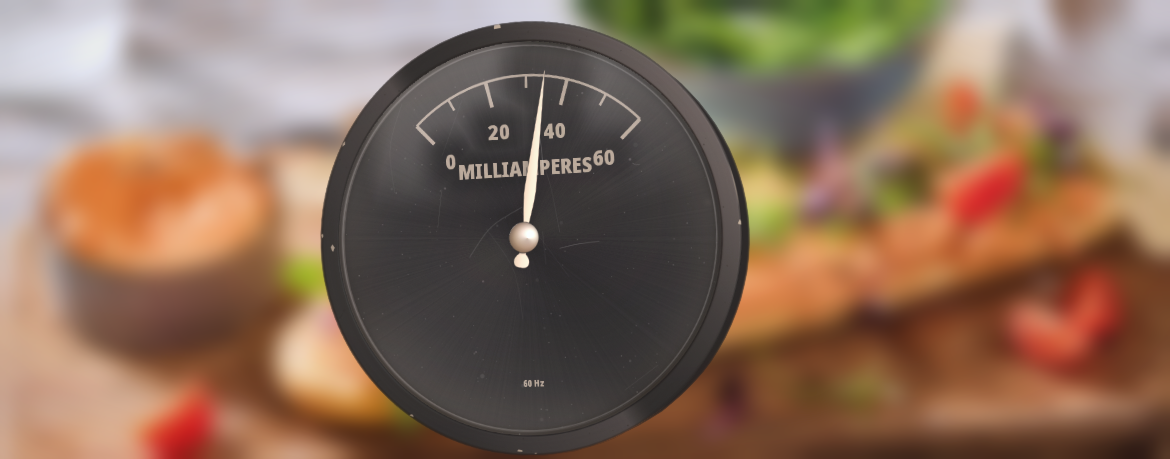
35 mA
